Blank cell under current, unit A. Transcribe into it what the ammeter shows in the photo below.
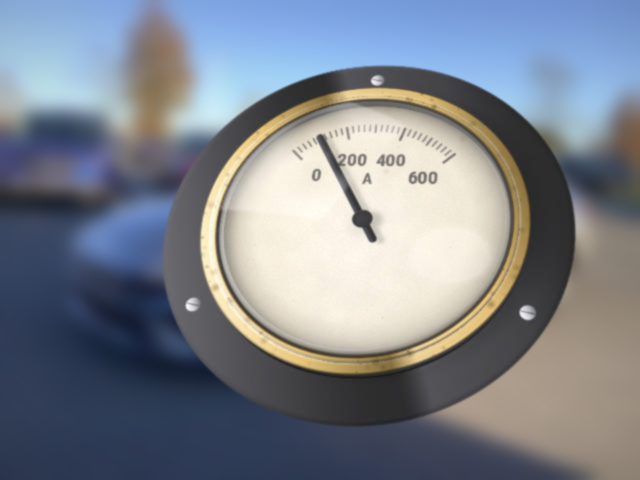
100 A
